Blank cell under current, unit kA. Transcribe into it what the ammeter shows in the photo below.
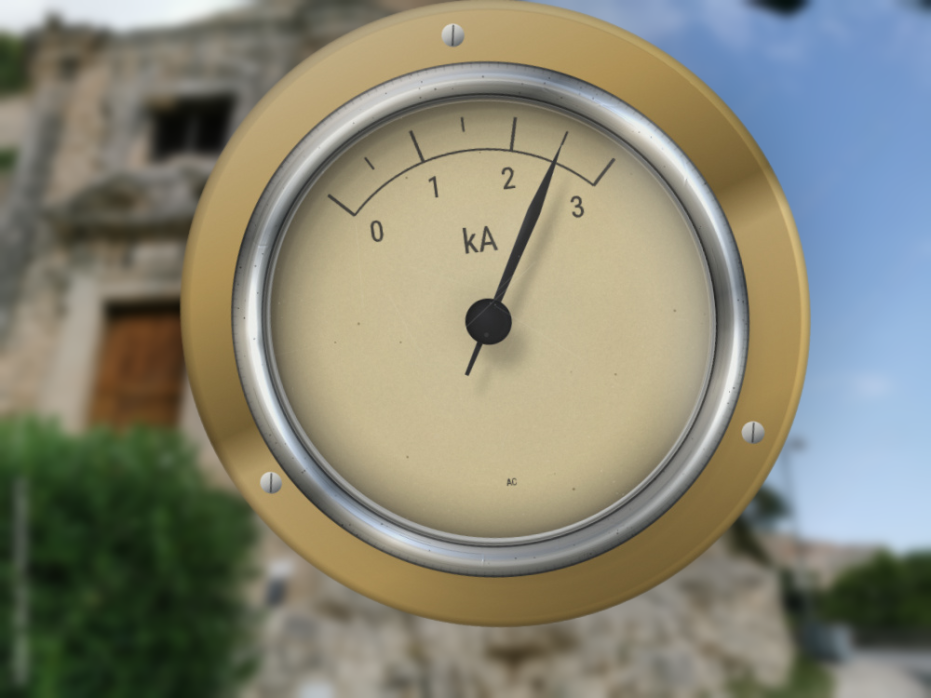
2.5 kA
